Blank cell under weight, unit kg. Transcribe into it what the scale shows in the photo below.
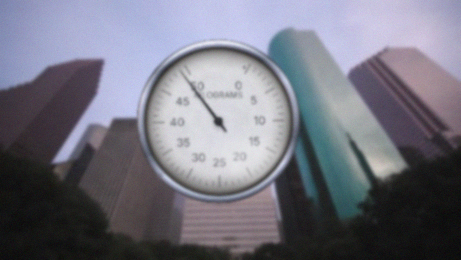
49 kg
